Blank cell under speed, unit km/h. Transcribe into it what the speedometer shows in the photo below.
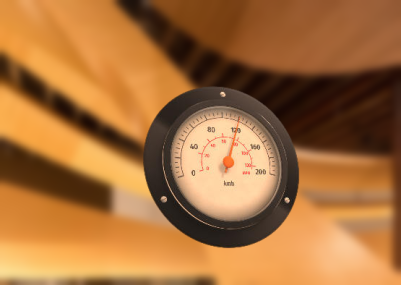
120 km/h
